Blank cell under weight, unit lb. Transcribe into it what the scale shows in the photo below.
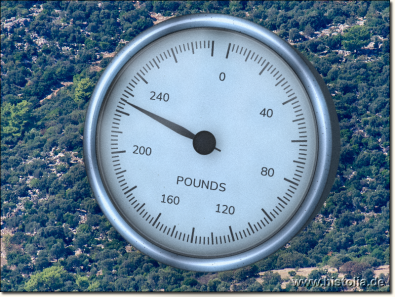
226 lb
